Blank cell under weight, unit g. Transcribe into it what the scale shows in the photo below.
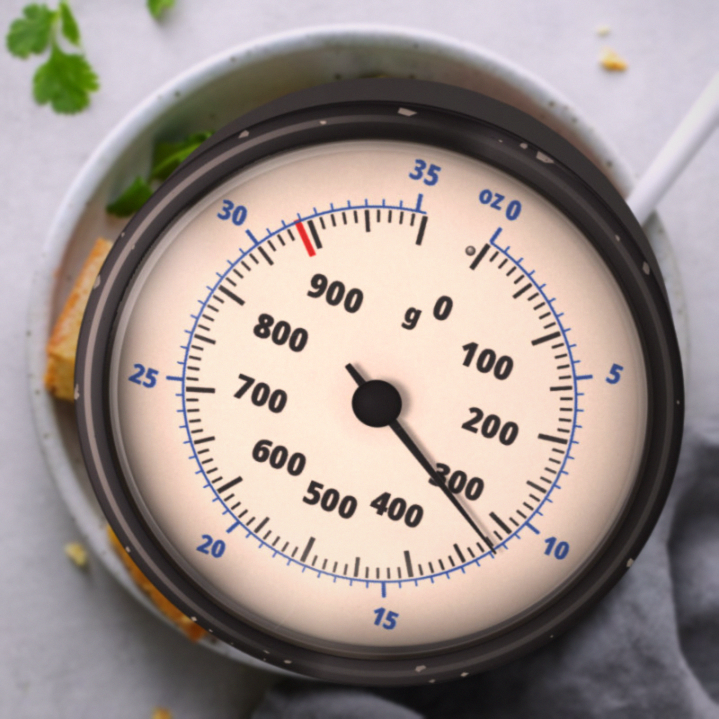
320 g
